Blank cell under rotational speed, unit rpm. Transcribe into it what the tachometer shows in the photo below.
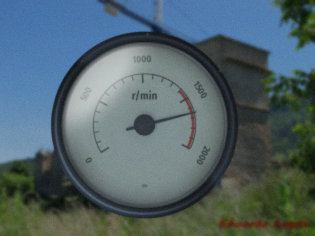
1650 rpm
